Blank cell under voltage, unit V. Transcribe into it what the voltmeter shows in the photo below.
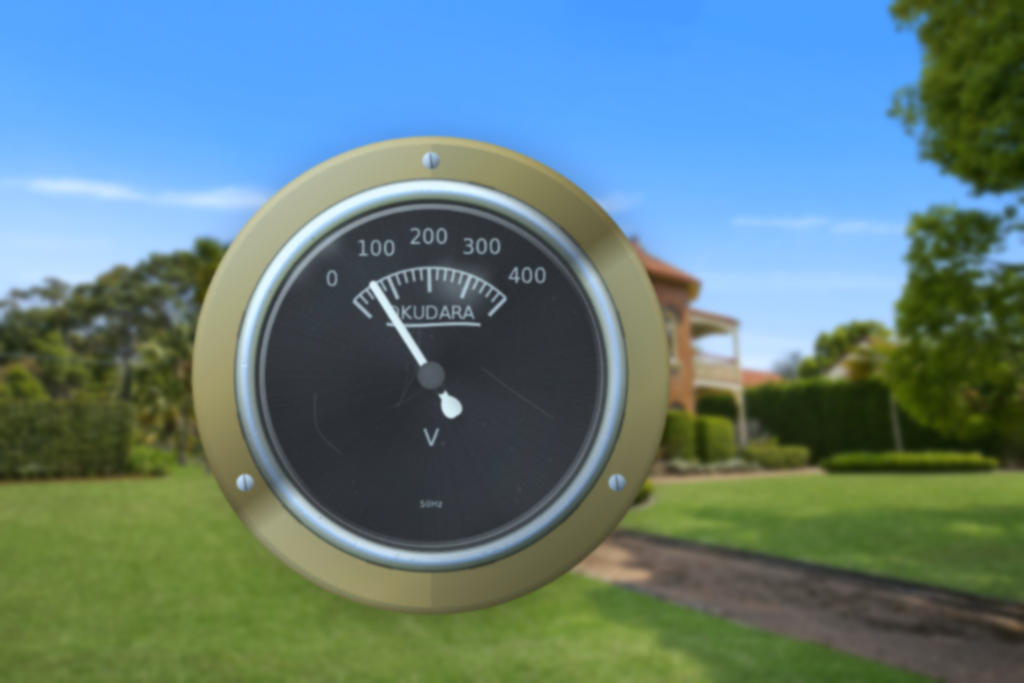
60 V
